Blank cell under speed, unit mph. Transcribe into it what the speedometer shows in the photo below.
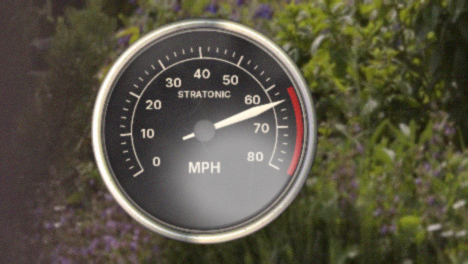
64 mph
